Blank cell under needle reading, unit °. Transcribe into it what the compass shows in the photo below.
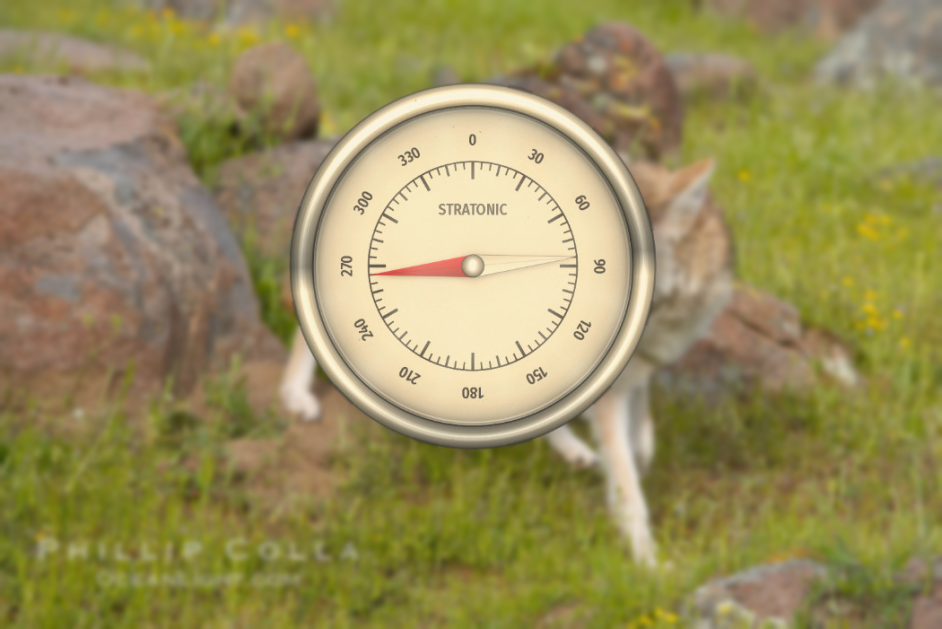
265 °
